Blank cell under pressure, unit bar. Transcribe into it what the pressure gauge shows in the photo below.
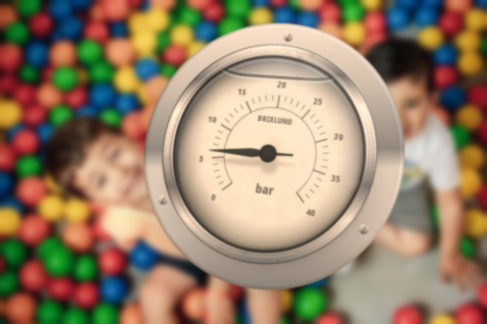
6 bar
